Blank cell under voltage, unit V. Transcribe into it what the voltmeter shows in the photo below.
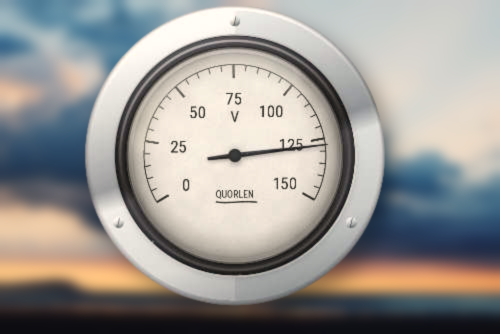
127.5 V
